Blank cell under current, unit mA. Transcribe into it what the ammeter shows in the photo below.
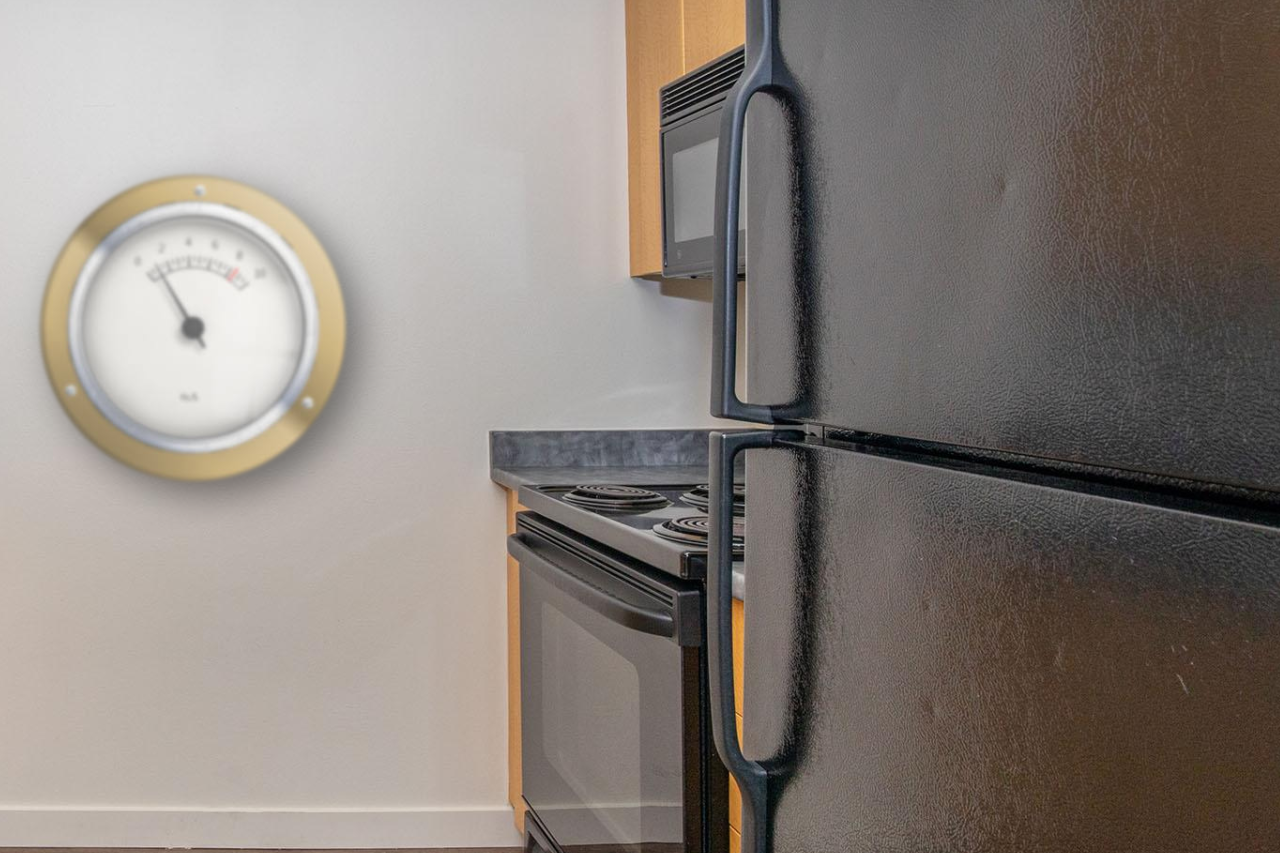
1 mA
